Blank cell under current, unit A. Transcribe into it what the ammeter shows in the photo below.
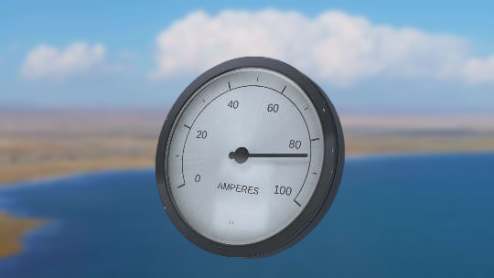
85 A
